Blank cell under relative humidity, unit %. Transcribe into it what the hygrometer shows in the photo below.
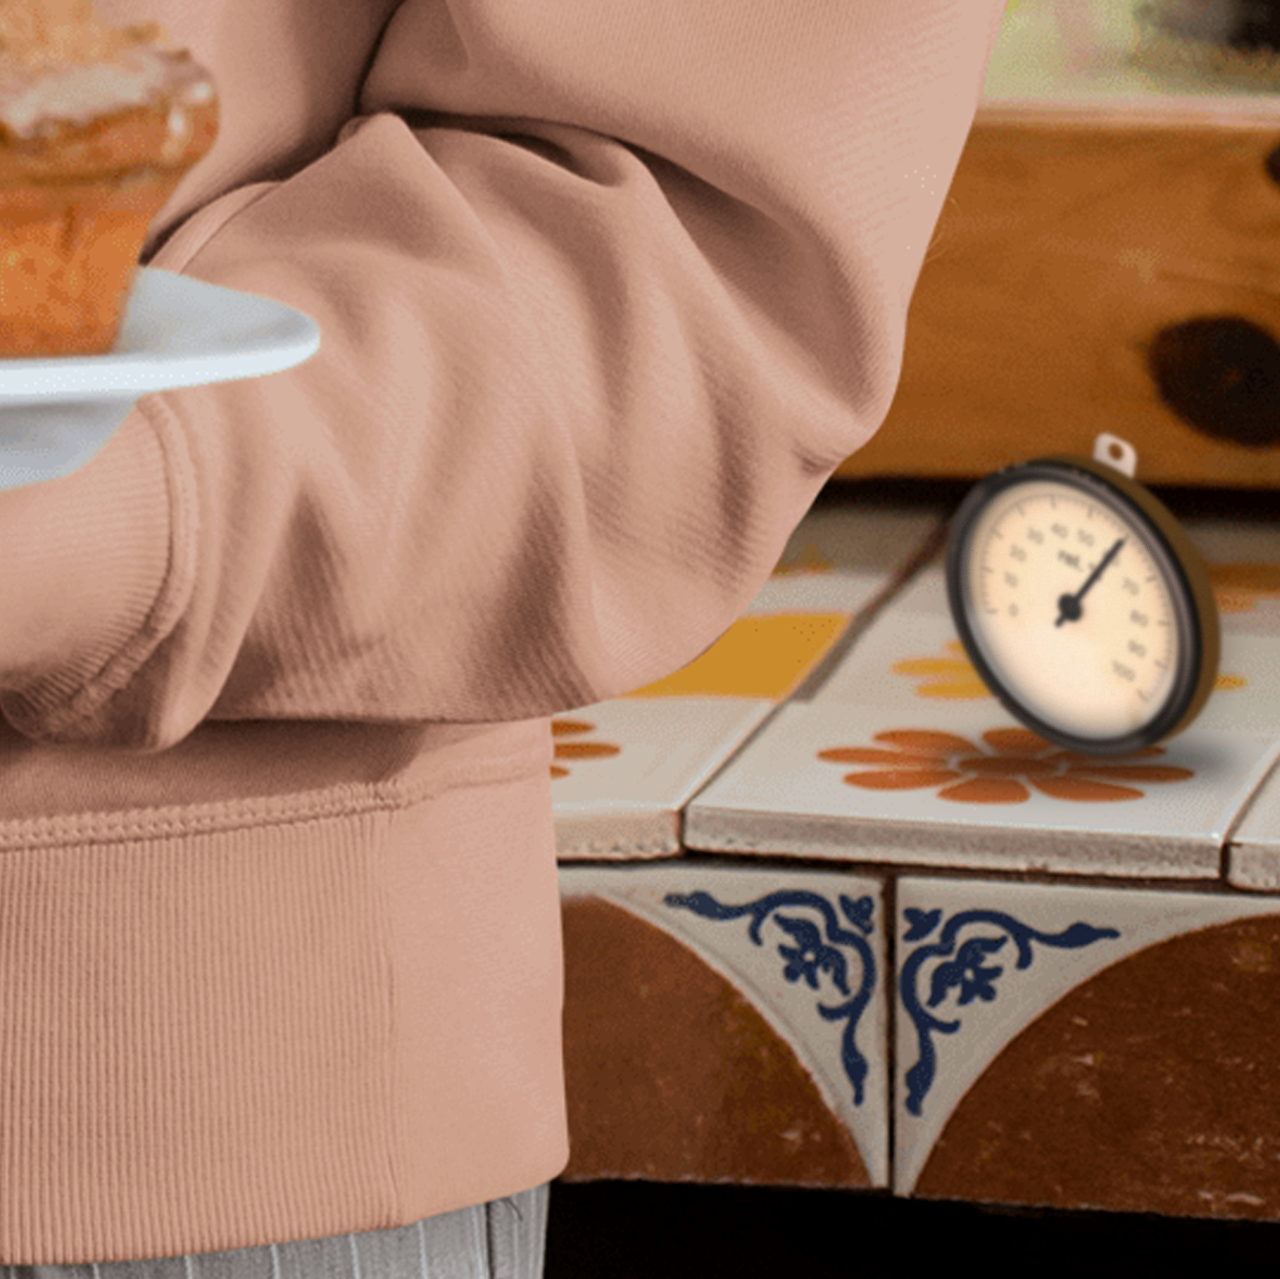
60 %
